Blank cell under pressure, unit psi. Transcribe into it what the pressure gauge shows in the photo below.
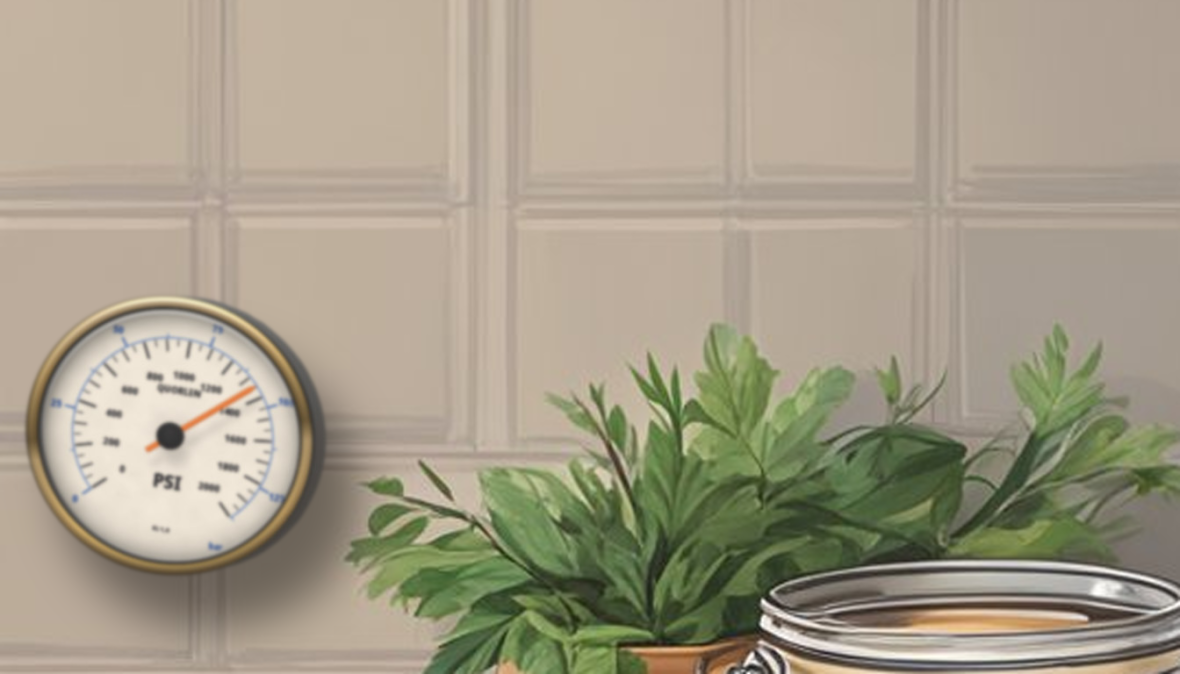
1350 psi
